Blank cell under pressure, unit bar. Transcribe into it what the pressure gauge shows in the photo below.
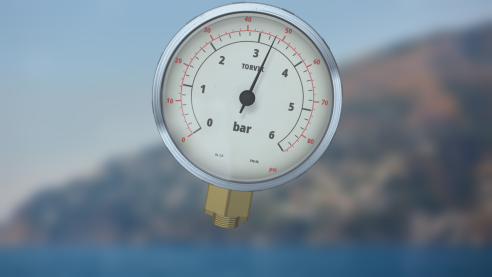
3.3 bar
